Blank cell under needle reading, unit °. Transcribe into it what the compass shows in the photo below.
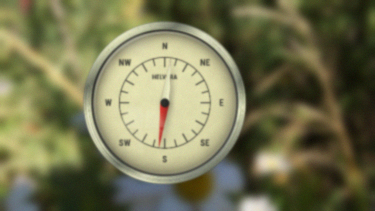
187.5 °
